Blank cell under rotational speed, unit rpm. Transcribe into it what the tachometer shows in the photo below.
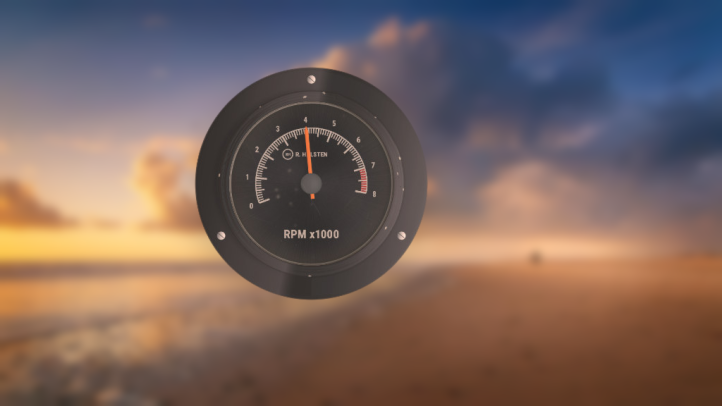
4000 rpm
